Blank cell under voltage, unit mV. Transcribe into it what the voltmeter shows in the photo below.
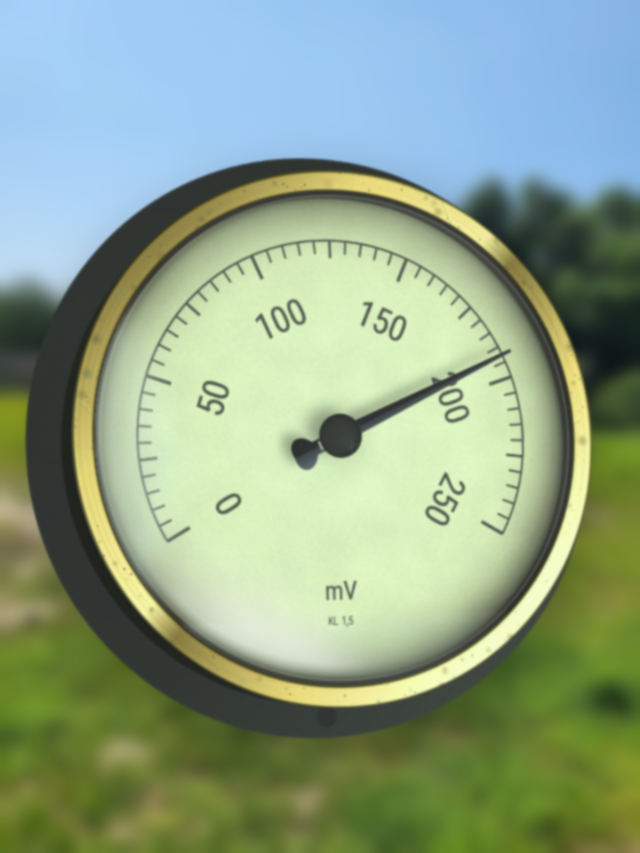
192.5 mV
